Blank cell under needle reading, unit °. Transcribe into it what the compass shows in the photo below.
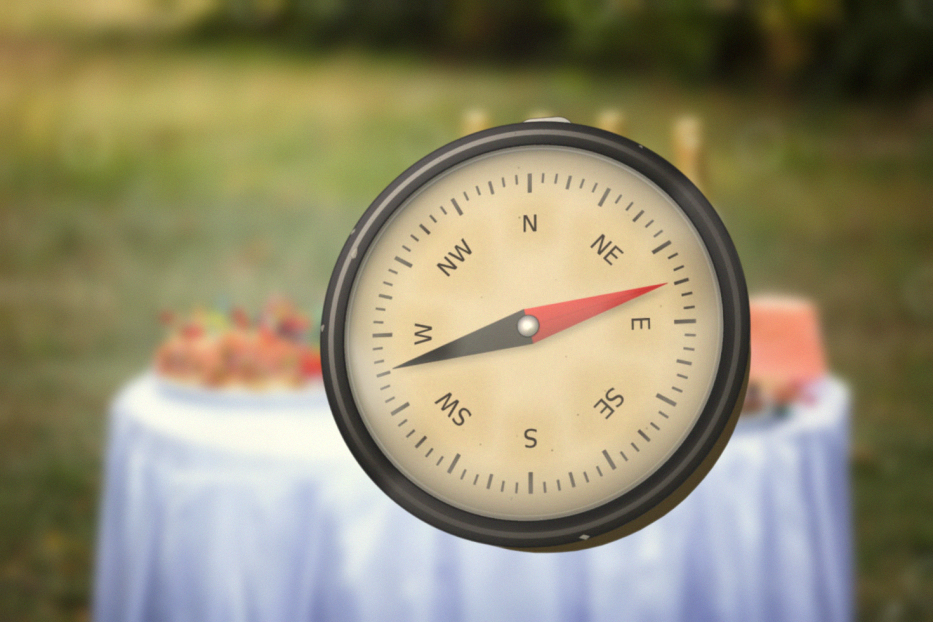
75 °
